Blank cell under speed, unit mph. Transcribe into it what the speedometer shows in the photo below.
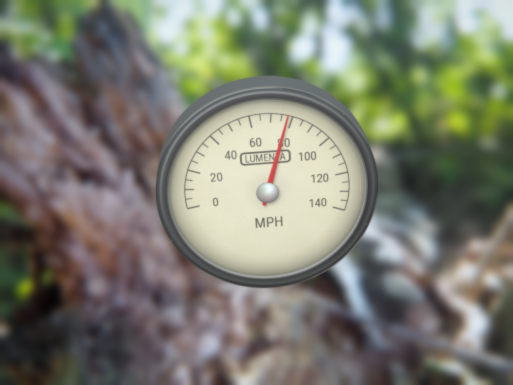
77.5 mph
